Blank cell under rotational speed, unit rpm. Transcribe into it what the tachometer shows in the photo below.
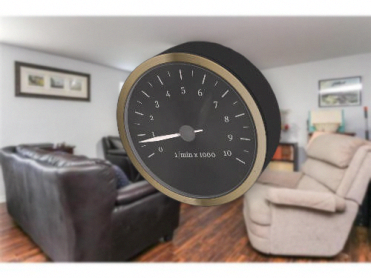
750 rpm
